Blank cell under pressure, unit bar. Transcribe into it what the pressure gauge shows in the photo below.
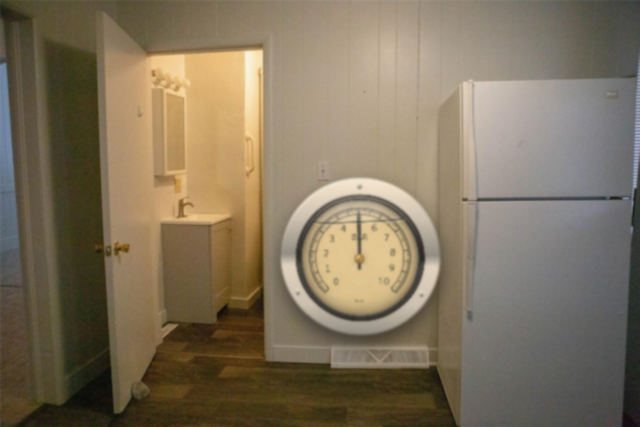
5 bar
